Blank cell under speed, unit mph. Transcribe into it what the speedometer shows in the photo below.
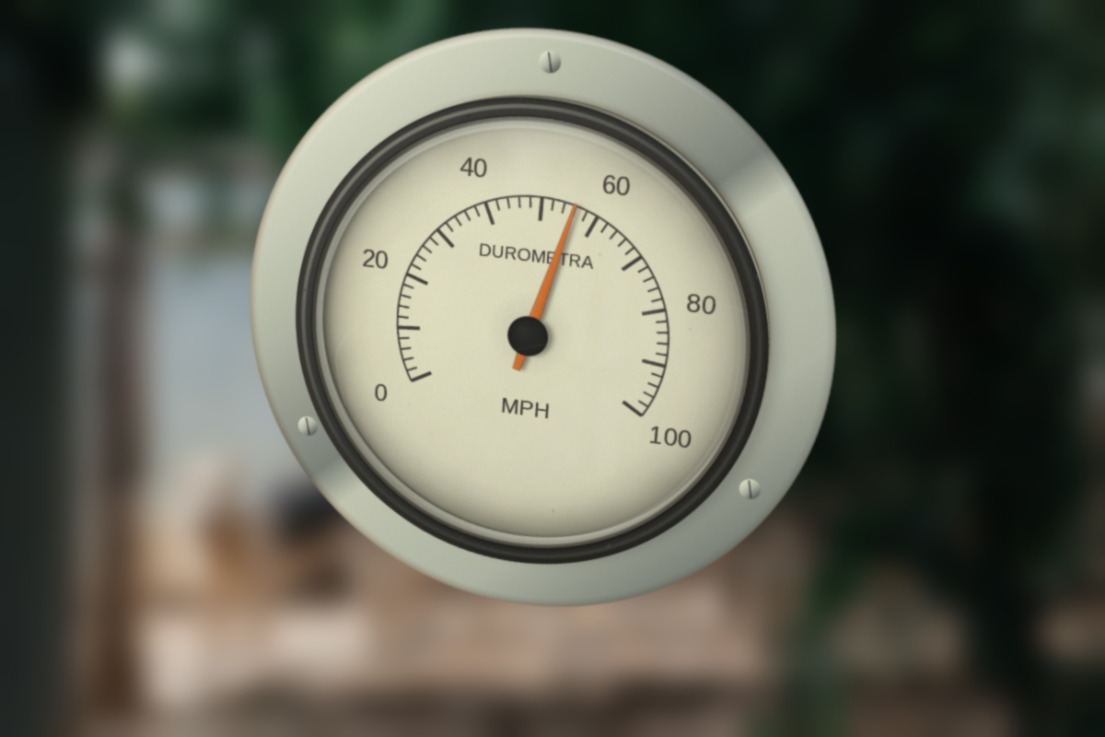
56 mph
